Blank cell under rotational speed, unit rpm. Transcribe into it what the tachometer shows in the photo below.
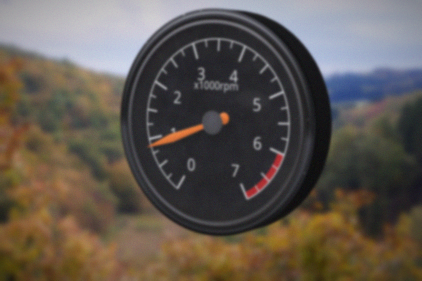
875 rpm
